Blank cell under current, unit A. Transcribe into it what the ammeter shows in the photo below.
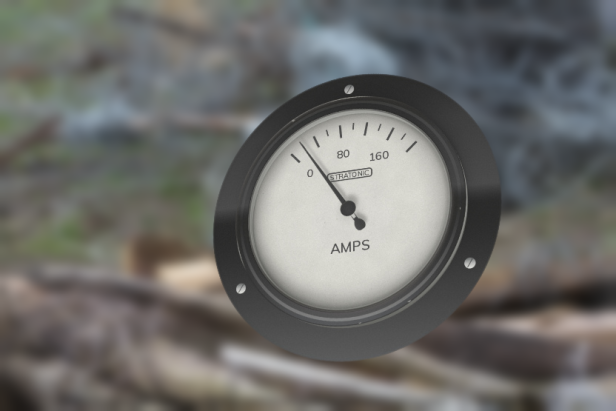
20 A
